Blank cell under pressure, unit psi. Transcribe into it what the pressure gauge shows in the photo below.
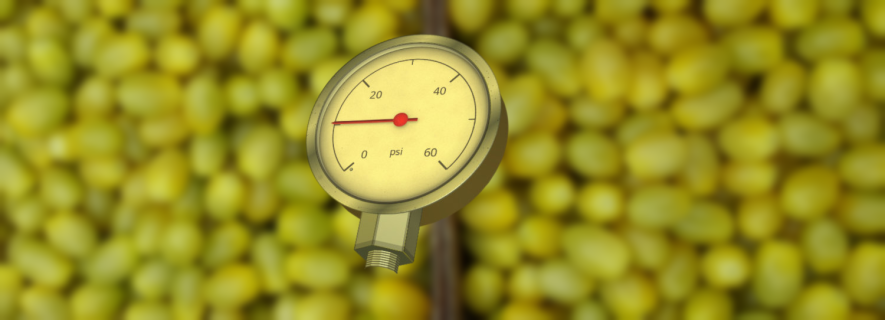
10 psi
